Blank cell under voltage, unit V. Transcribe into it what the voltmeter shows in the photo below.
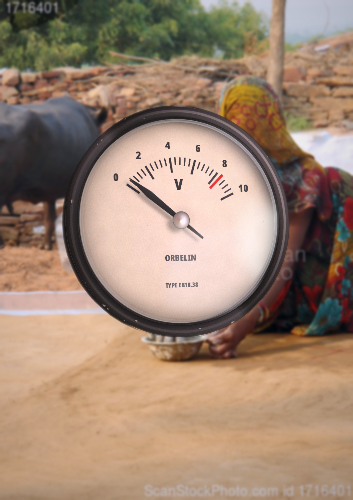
0.4 V
